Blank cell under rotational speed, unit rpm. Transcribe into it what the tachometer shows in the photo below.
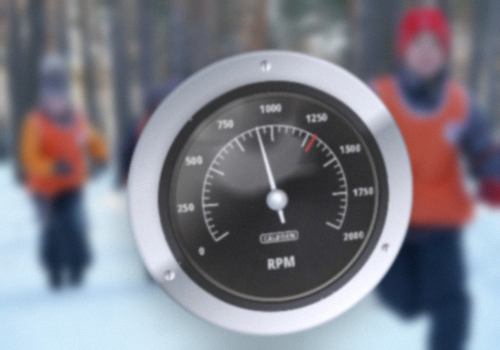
900 rpm
